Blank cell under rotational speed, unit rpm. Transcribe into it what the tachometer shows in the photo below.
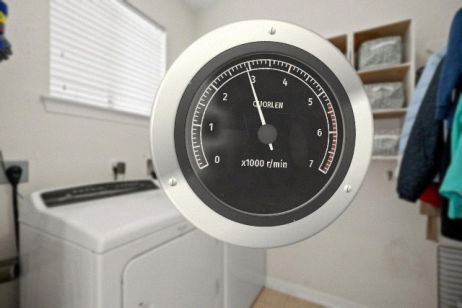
2900 rpm
